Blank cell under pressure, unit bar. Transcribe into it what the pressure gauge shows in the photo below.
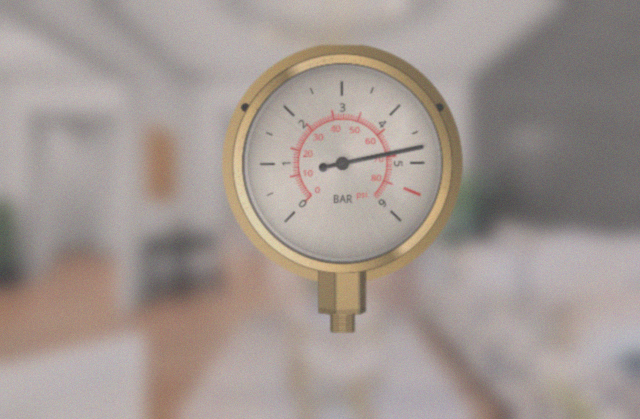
4.75 bar
